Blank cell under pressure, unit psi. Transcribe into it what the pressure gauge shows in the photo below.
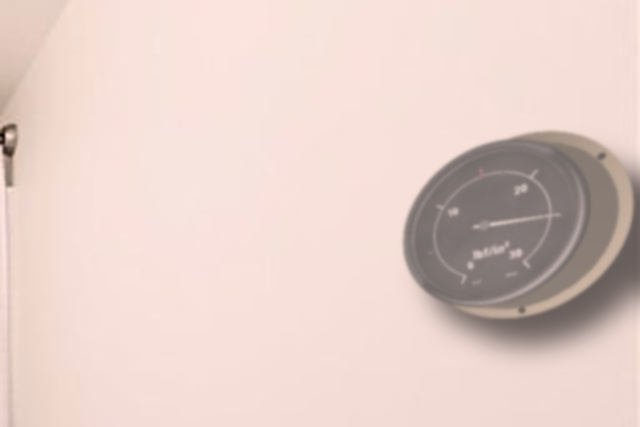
25 psi
